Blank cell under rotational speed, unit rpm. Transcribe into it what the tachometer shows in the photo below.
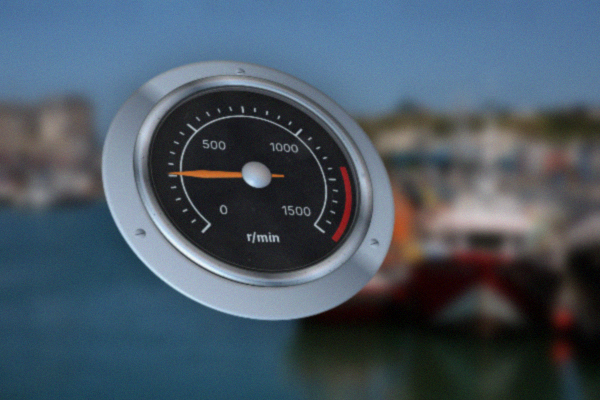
250 rpm
